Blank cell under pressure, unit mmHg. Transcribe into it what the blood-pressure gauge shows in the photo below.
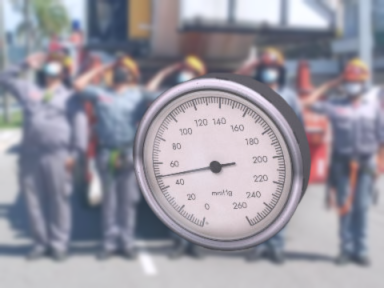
50 mmHg
